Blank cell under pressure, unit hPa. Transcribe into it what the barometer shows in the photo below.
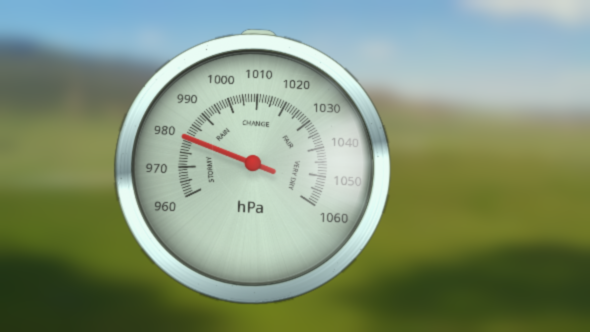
980 hPa
